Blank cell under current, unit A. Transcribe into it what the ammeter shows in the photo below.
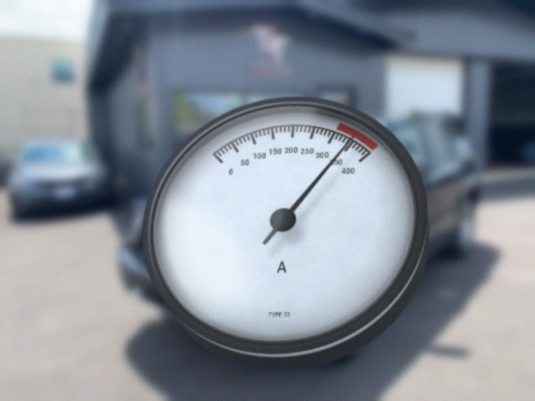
350 A
